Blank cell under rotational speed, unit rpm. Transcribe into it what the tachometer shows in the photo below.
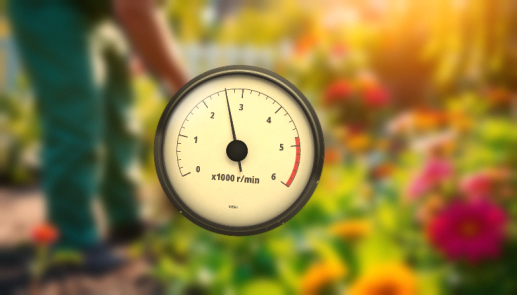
2600 rpm
